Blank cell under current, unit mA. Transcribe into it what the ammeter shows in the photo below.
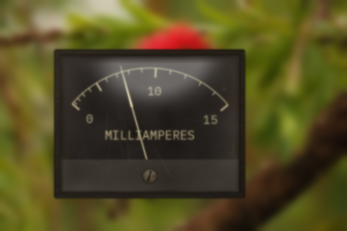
7.5 mA
